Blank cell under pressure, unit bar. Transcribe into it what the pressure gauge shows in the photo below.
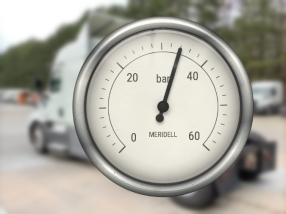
34 bar
